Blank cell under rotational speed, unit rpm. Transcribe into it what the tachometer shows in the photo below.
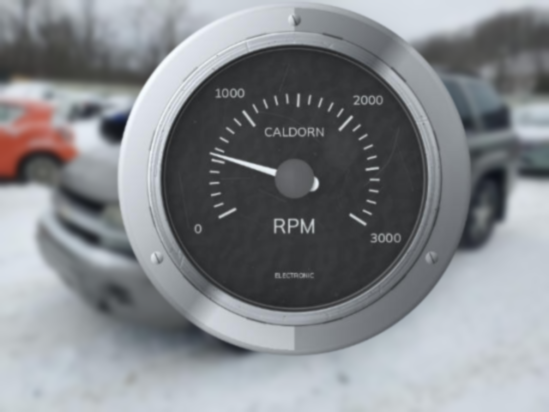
550 rpm
